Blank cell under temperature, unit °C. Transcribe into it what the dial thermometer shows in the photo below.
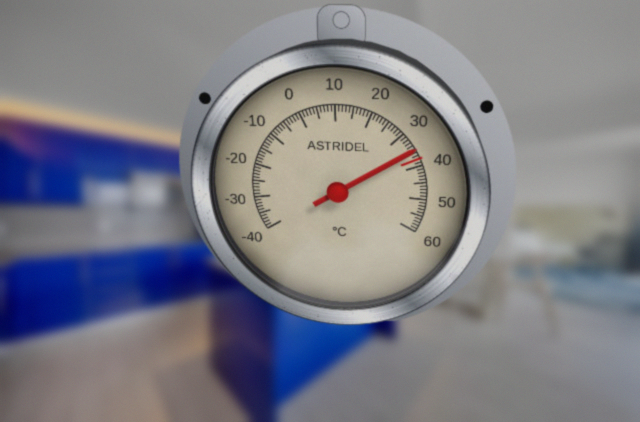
35 °C
